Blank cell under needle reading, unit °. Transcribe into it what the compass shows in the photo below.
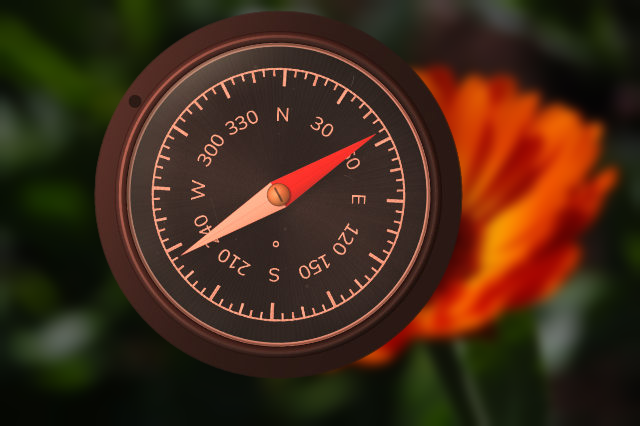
55 °
